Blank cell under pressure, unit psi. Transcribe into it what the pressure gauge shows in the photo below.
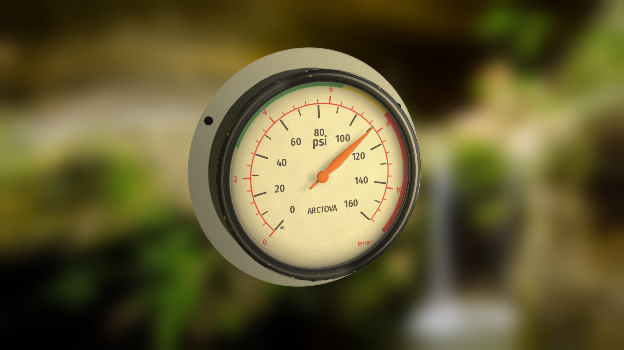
110 psi
